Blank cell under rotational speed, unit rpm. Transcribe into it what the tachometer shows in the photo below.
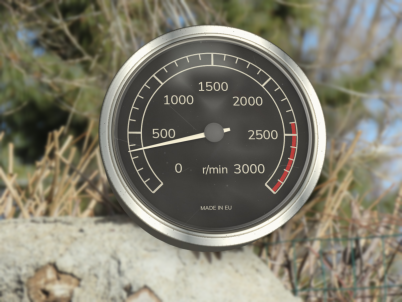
350 rpm
